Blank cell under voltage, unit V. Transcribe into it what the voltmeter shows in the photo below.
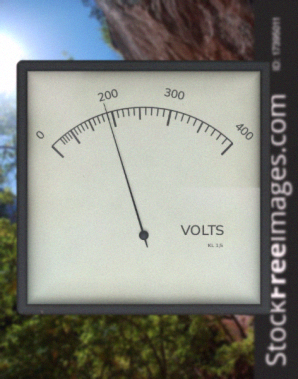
190 V
